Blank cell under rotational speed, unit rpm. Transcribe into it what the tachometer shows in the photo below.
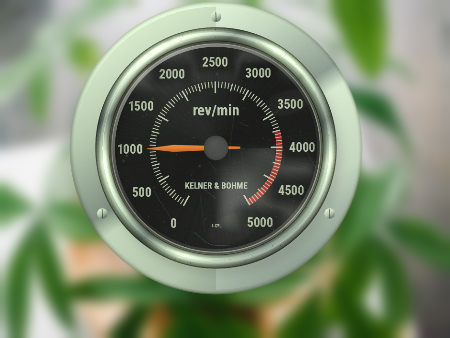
1000 rpm
